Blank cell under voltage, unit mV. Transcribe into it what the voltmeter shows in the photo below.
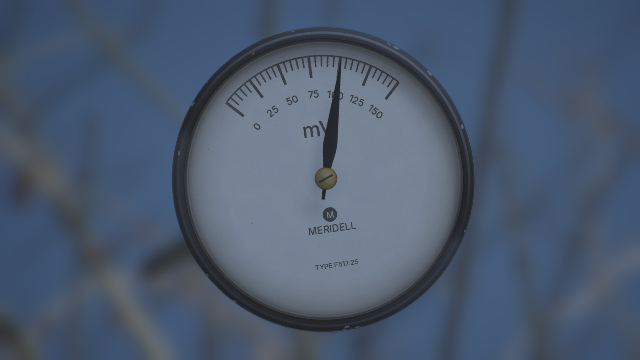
100 mV
